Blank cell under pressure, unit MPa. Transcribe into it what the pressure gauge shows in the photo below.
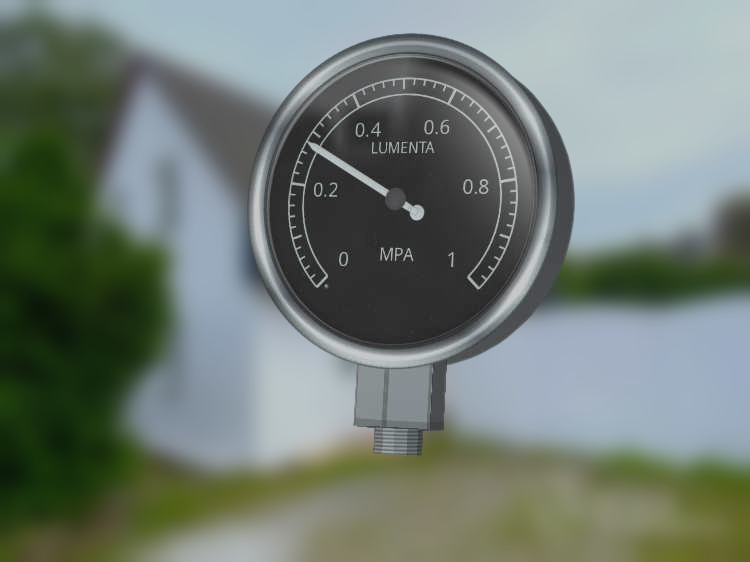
0.28 MPa
